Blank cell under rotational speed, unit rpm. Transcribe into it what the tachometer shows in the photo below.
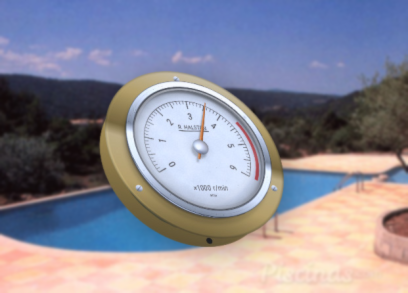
3500 rpm
